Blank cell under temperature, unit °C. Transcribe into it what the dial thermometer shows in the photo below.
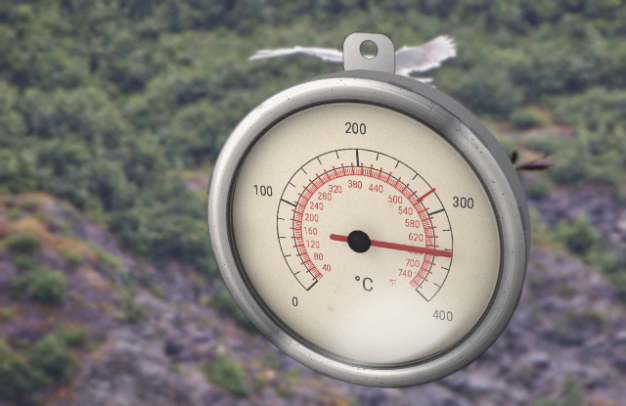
340 °C
